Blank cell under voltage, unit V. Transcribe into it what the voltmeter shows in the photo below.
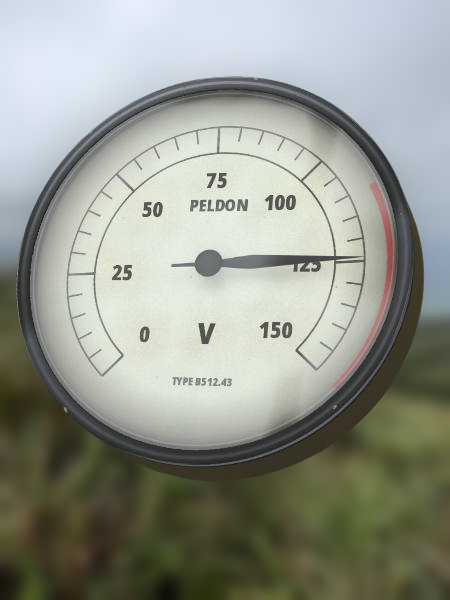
125 V
